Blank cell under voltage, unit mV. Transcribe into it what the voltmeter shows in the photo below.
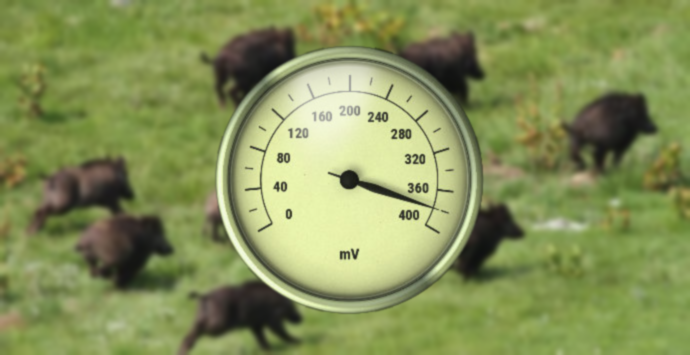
380 mV
